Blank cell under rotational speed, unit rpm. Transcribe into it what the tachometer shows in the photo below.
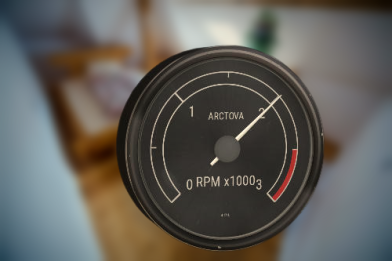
2000 rpm
